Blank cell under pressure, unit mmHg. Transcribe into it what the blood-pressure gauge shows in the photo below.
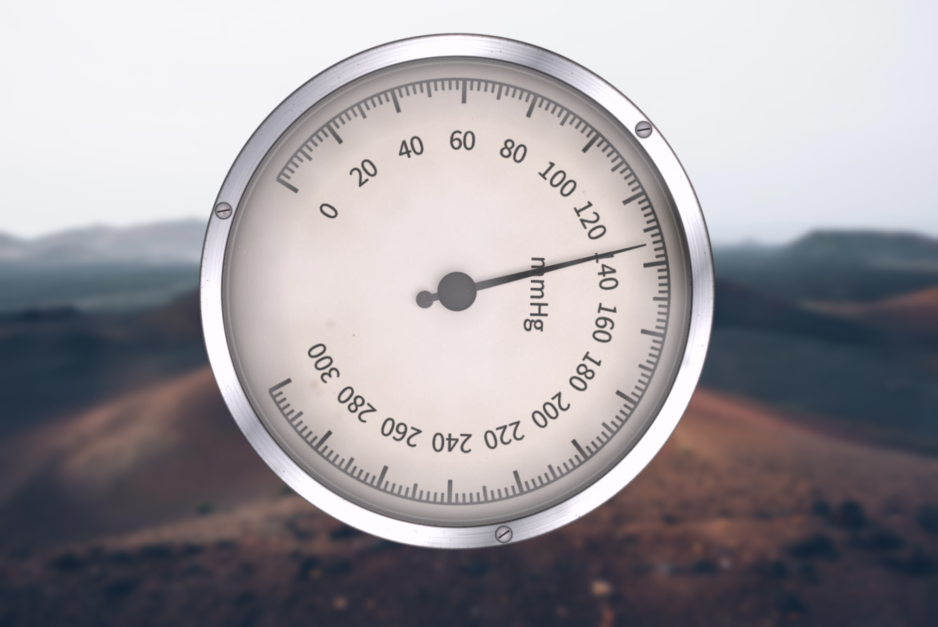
134 mmHg
